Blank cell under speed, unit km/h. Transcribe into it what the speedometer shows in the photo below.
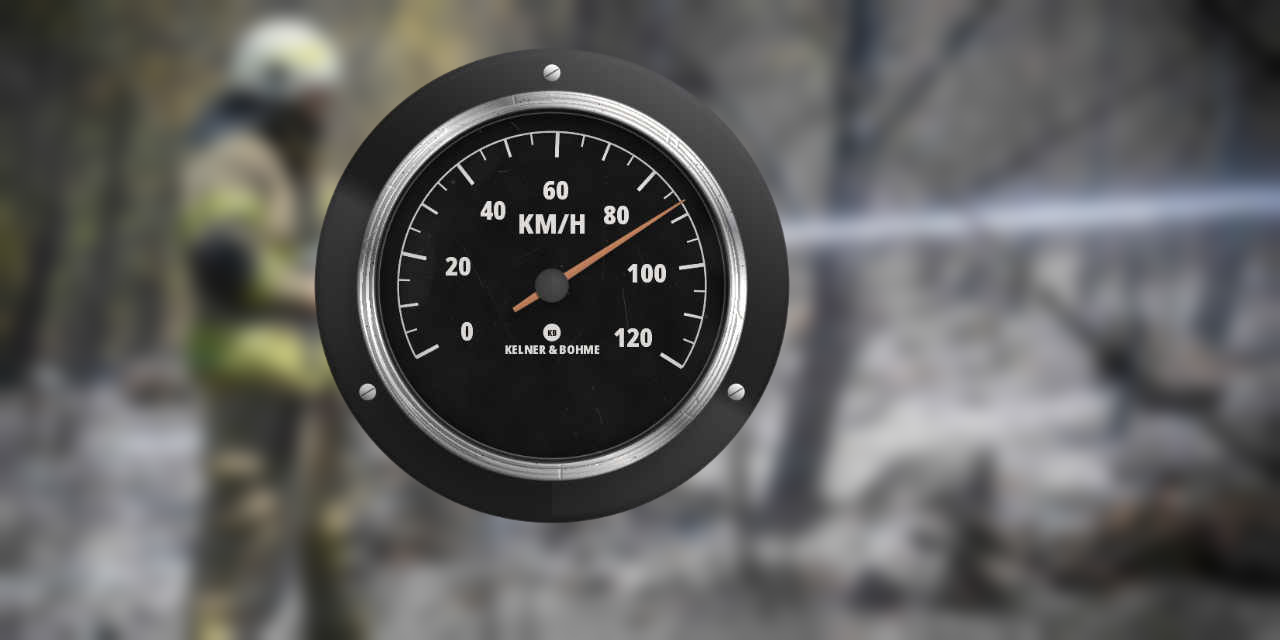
87.5 km/h
